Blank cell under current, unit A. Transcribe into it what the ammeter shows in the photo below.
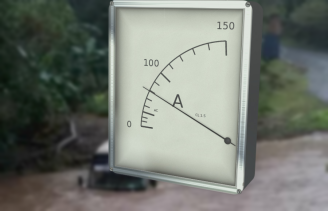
80 A
